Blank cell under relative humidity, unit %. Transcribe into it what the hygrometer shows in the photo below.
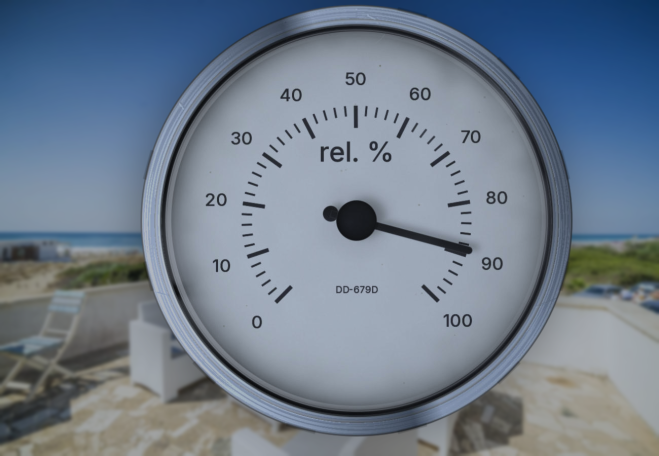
89 %
